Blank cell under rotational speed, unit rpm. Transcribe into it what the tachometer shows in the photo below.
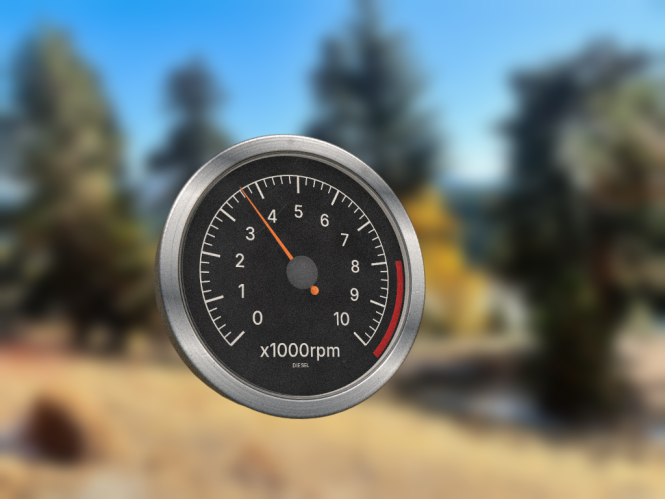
3600 rpm
